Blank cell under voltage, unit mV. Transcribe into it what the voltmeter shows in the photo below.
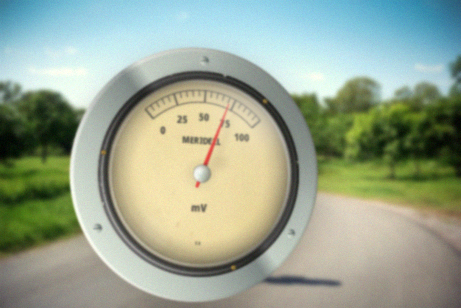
70 mV
